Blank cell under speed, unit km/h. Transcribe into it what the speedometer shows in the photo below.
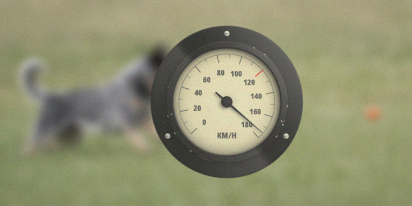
175 km/h
